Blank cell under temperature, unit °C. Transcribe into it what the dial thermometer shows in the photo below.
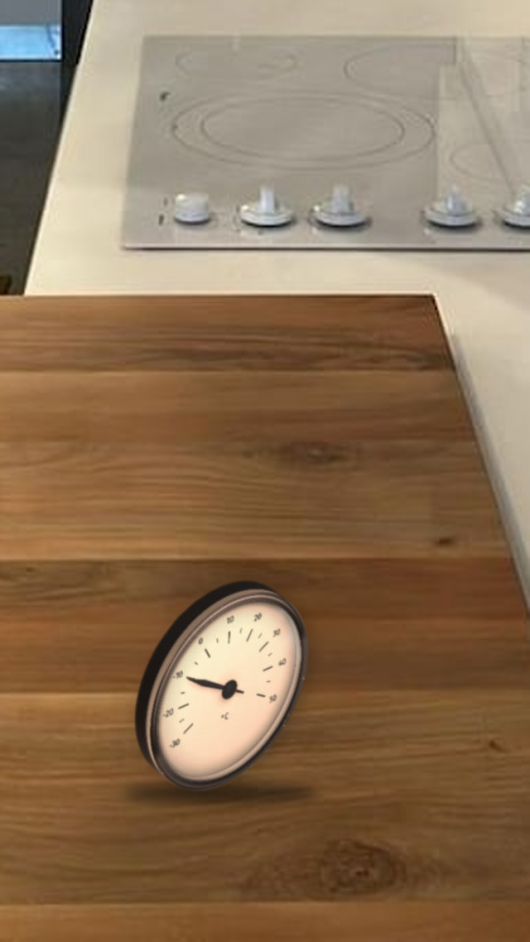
-10 °C
